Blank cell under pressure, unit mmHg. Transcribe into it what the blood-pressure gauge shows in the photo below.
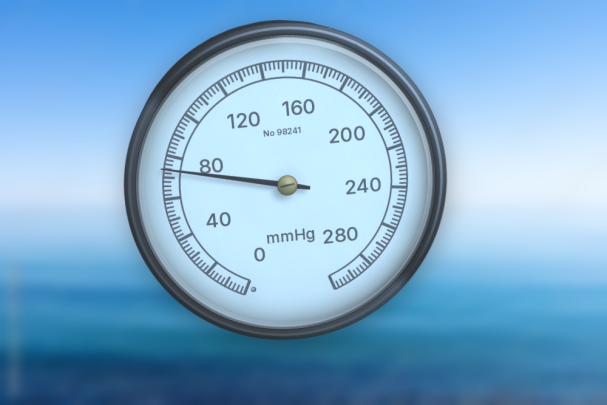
74 mmHg
